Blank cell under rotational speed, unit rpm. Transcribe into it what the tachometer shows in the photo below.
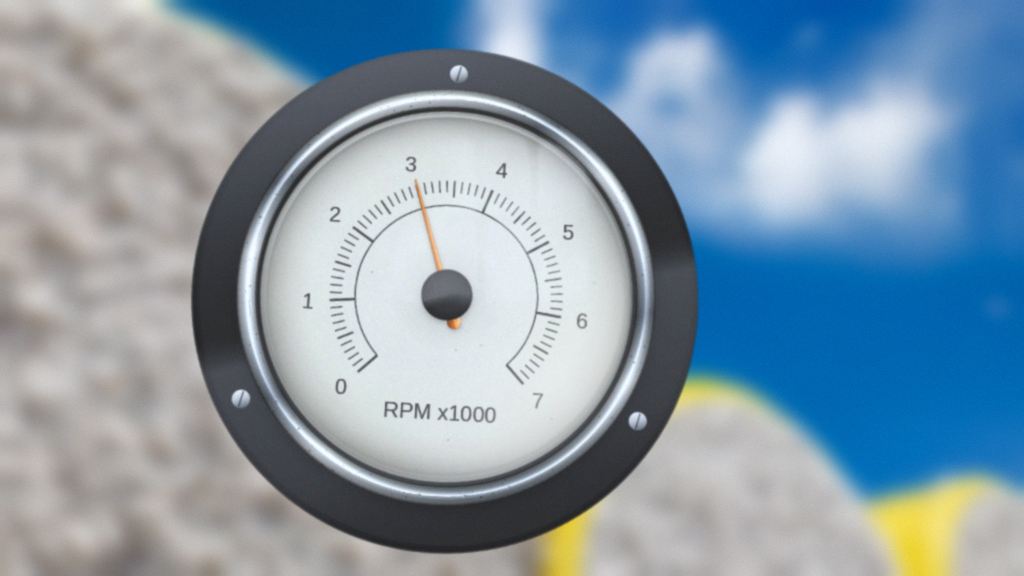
3000 rpm
